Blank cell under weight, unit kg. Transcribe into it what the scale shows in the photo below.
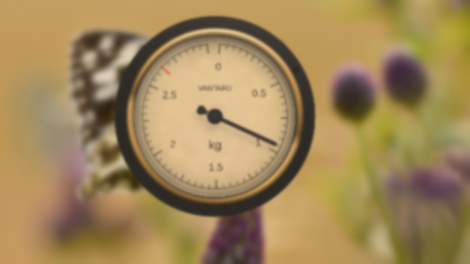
0.95 kg
